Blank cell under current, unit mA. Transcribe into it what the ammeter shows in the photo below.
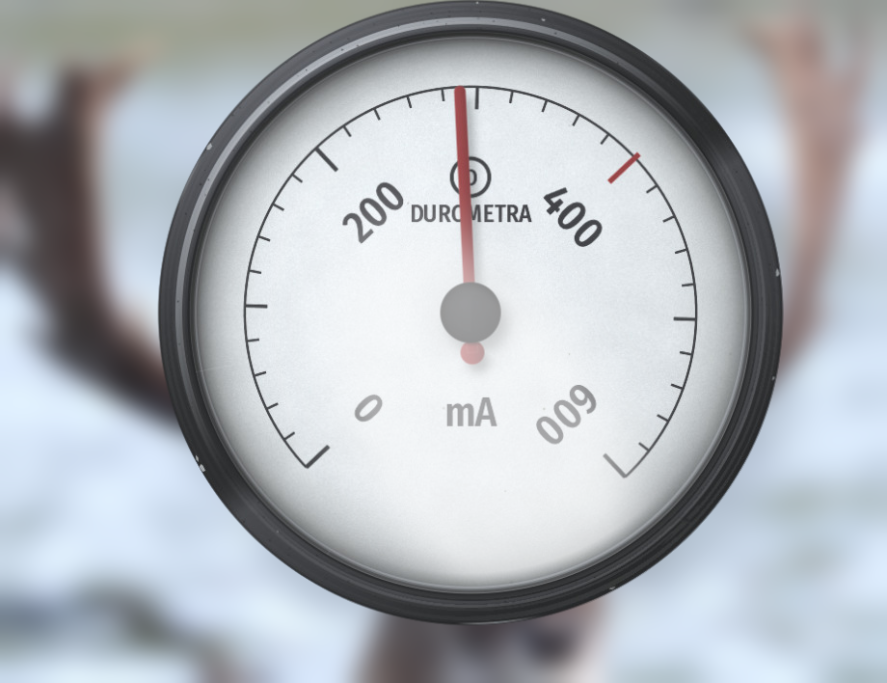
290 mA
